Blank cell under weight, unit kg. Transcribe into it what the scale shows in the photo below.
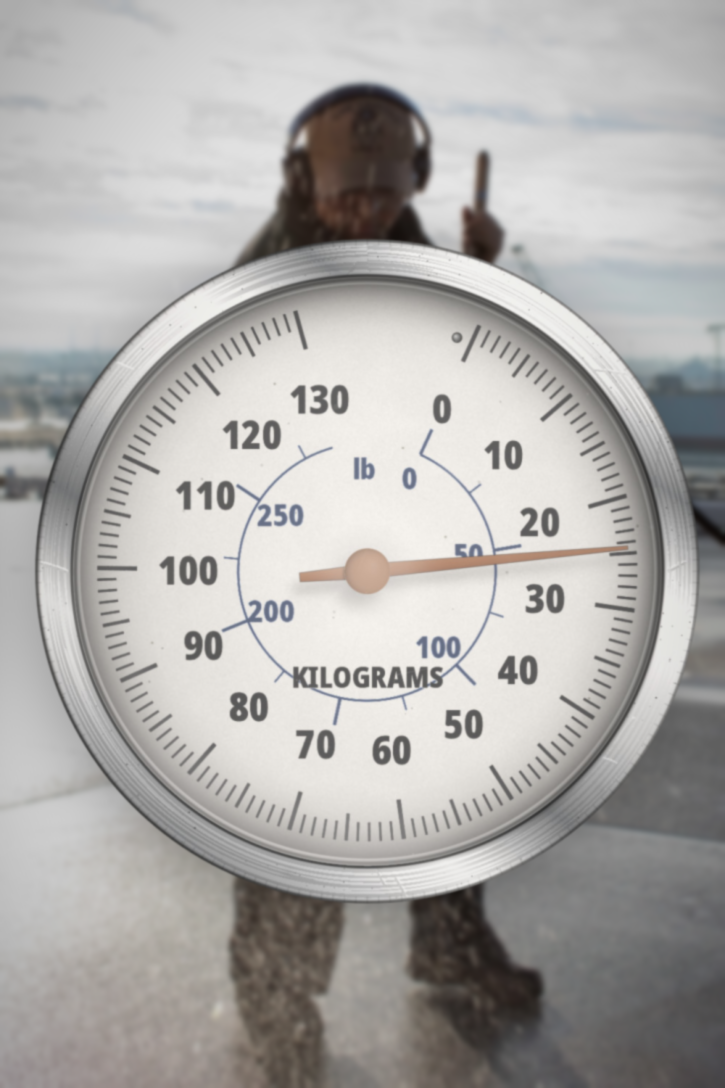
24.5 kg
